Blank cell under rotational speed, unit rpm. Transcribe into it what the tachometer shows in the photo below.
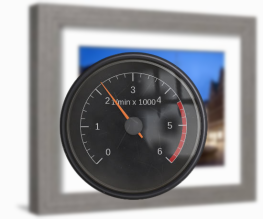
2200 rpm
